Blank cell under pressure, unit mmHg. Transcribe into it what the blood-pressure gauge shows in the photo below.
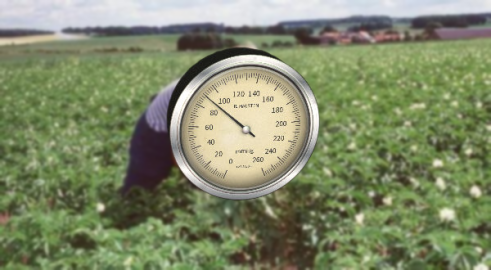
90 mmHg
